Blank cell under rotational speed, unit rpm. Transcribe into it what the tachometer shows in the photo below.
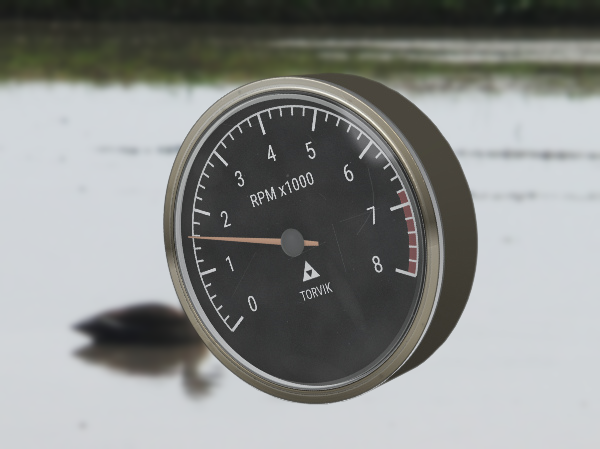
1600 rpm
